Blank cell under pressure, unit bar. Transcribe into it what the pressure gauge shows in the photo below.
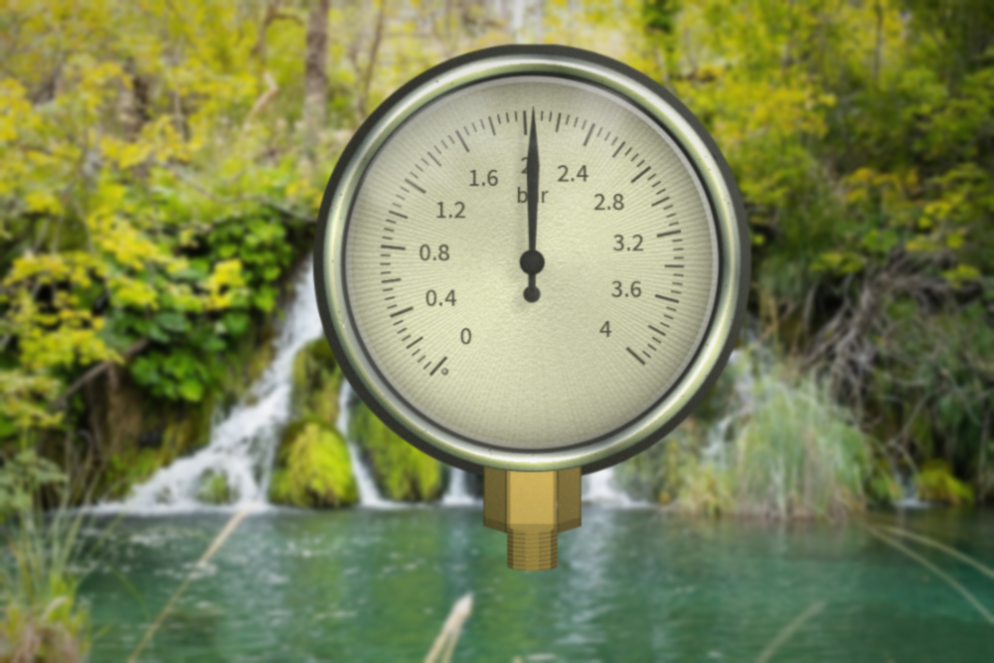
2.05 bar
